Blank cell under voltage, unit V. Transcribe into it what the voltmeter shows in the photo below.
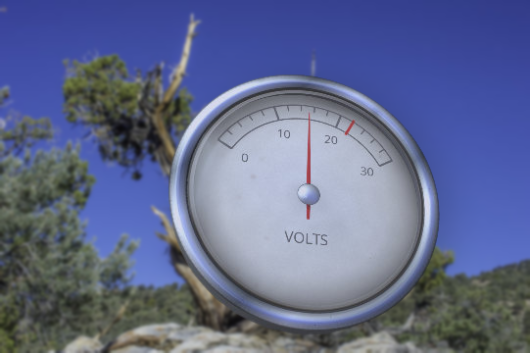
15 V
